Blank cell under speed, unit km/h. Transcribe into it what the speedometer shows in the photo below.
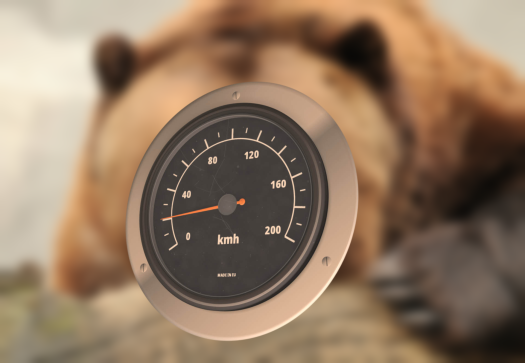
20 km/h
